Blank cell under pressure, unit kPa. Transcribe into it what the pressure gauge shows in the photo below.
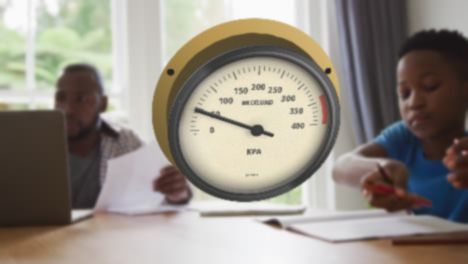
50 kPa
